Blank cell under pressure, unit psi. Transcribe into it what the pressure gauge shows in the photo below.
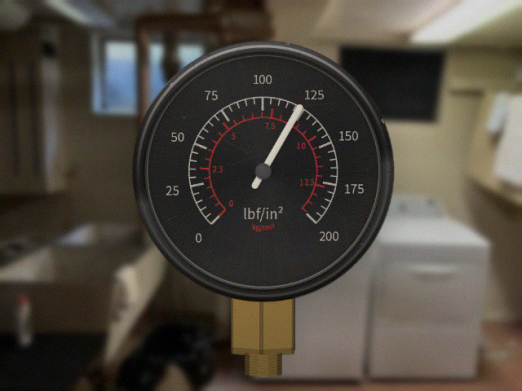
122.5 psi
